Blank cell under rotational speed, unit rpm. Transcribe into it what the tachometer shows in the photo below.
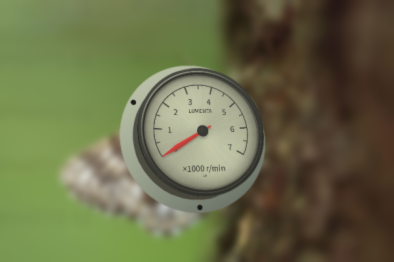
0 rpm
